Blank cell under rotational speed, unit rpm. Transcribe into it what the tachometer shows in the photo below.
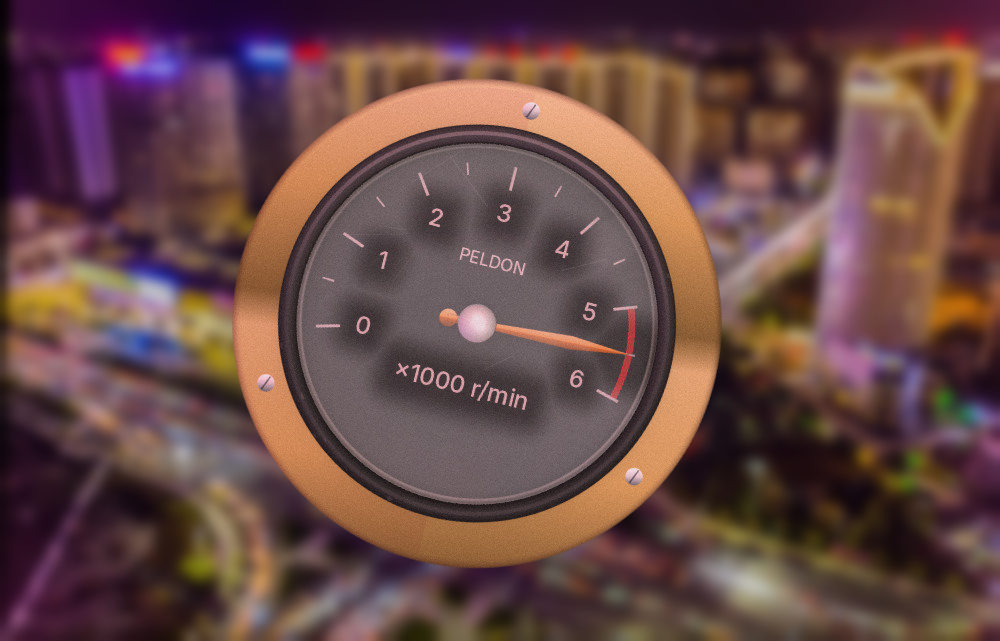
5500 rpm
